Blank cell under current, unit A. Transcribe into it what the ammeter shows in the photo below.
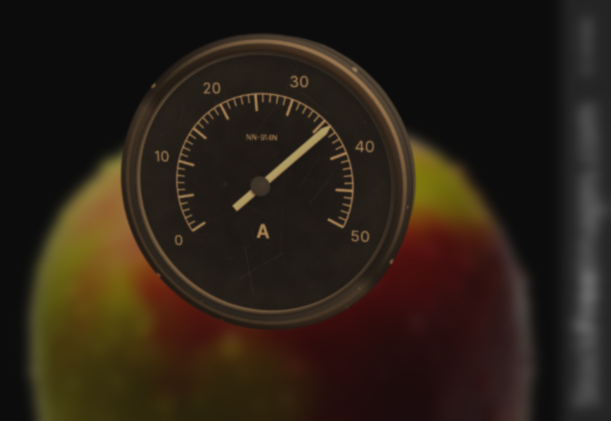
36 A
